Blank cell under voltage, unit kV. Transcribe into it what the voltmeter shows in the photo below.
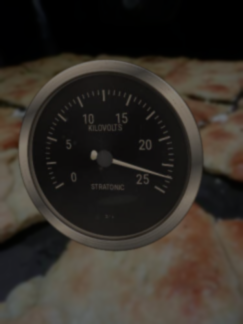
23.5 kV
